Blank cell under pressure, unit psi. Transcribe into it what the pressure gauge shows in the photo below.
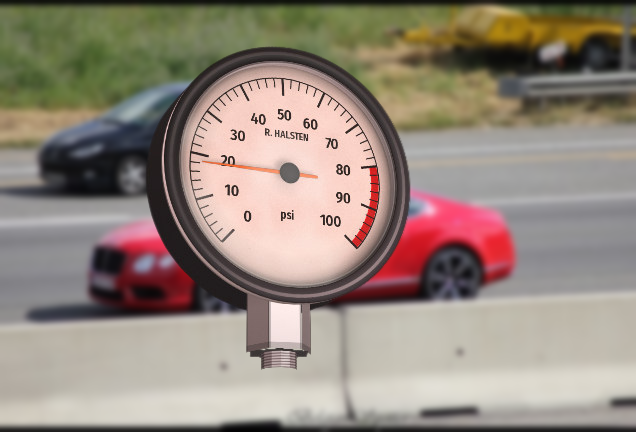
18 psi
